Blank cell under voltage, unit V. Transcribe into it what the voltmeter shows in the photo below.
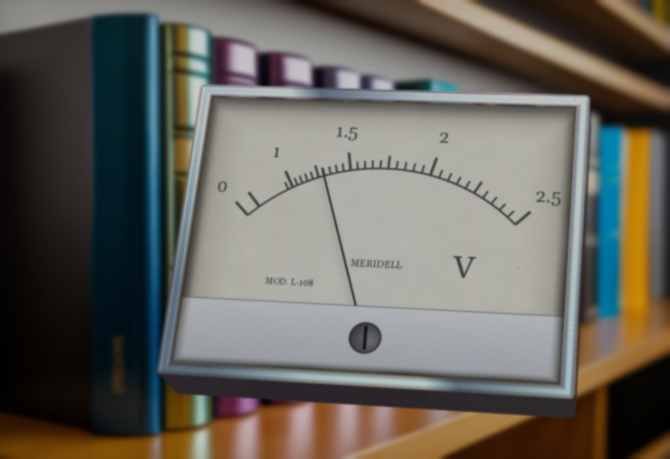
1.3 V
